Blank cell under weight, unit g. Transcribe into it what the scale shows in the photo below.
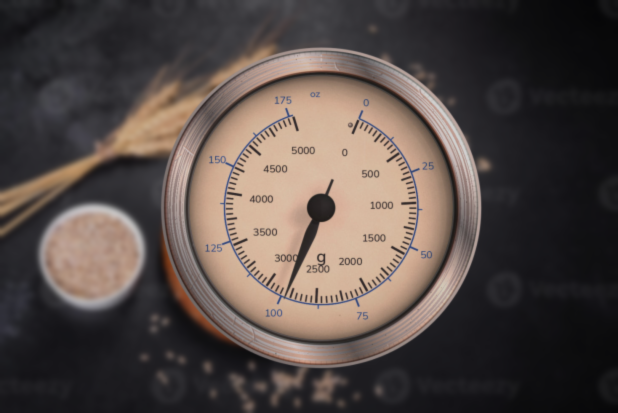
2800 g
